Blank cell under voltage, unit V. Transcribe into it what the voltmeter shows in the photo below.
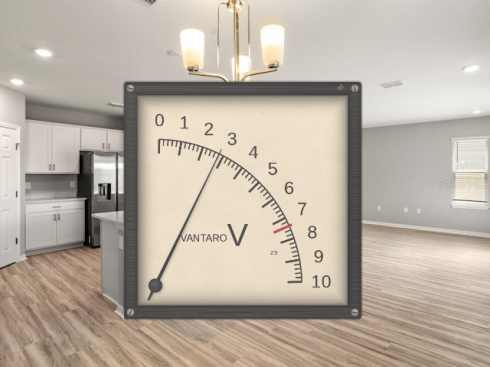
2.8 V
